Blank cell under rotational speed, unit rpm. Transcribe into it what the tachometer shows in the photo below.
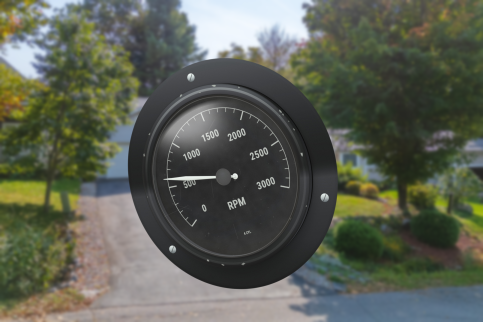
600 rpm
